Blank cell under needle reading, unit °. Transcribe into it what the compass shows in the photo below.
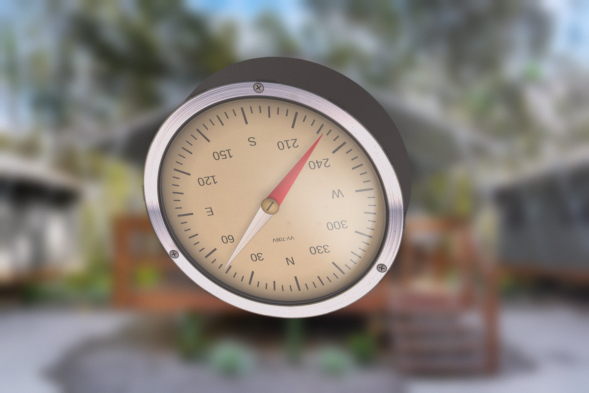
227.5 °
